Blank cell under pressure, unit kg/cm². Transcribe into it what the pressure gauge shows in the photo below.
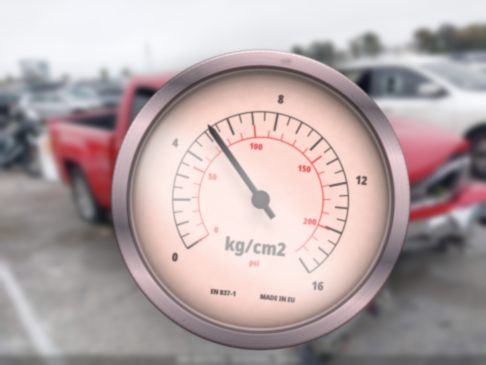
5.25 kg/cm²
